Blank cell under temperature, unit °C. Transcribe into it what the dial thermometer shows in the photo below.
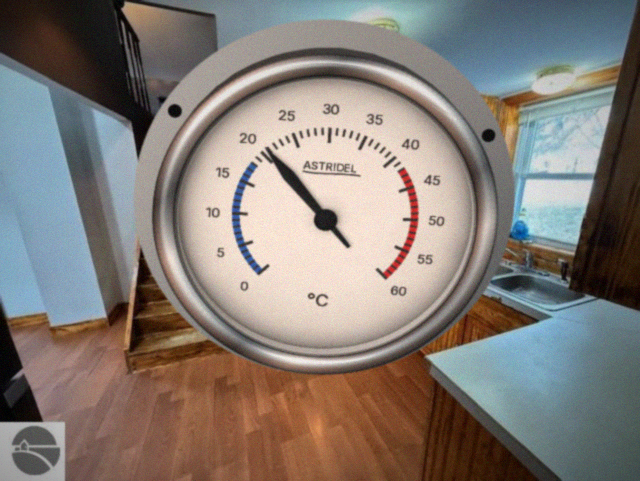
21 °C
